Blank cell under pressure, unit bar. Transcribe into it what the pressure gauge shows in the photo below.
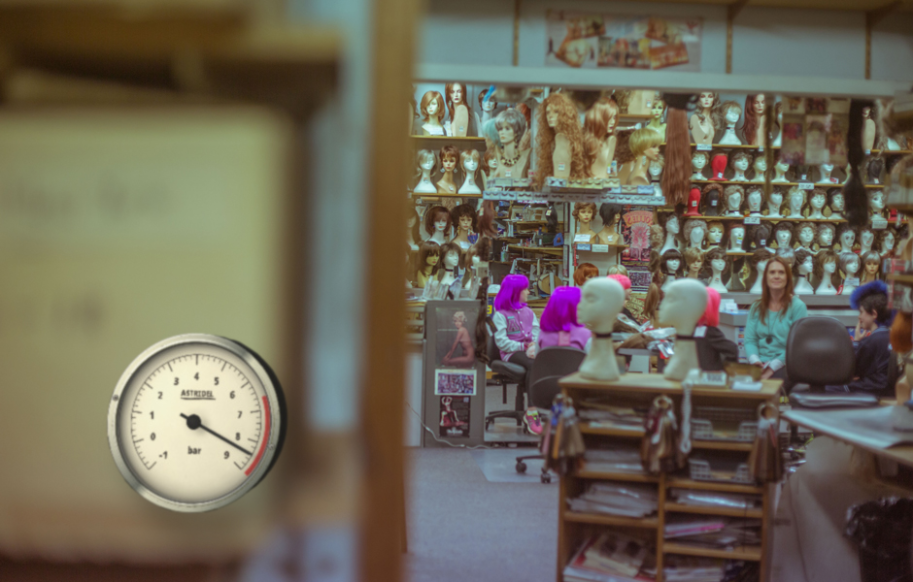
8.4 bar
